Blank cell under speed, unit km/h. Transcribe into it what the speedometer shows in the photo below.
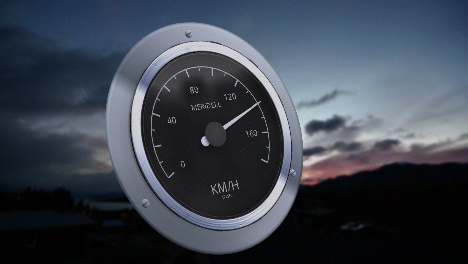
140 km/h
